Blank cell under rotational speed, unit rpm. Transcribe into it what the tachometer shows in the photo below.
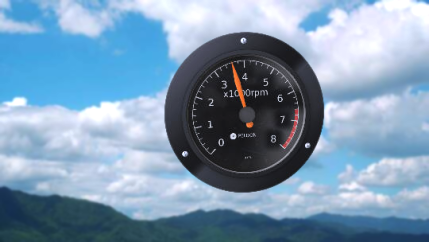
3600 rpm
